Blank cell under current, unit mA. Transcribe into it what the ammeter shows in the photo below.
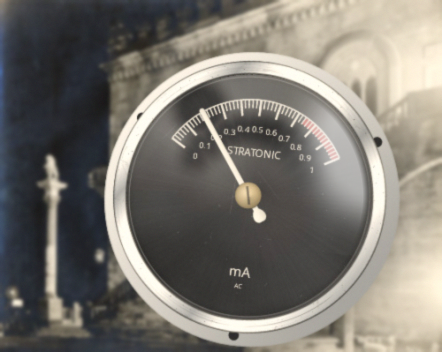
0.2 mA
